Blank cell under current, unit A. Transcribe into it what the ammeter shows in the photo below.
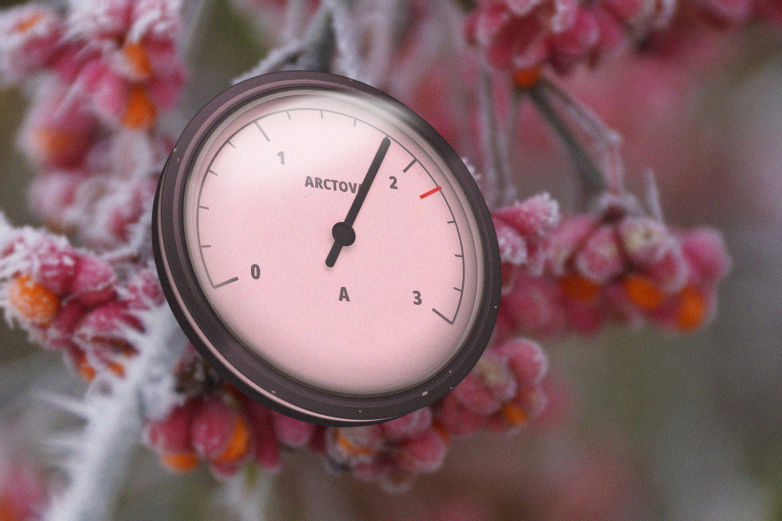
1.8 A
